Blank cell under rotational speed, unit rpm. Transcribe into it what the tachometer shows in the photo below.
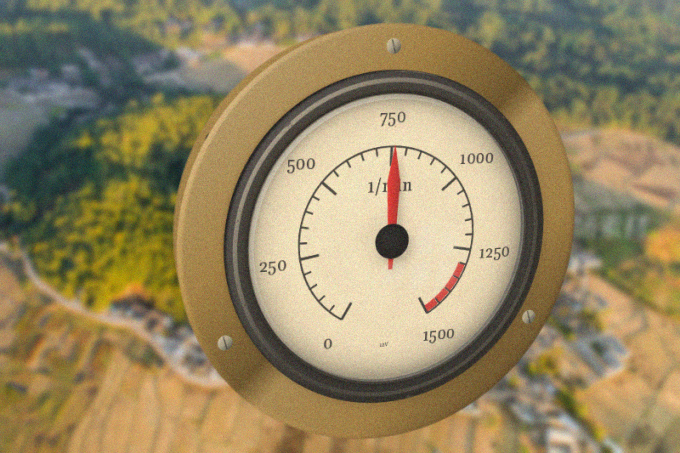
750 rpm
